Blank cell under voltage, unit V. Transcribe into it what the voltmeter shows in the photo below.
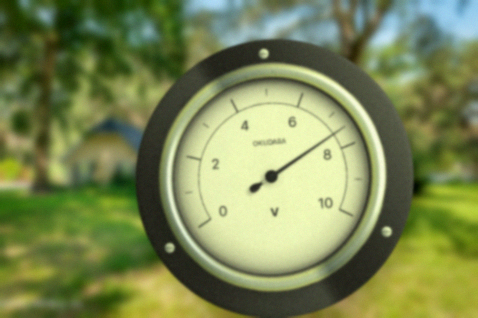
7.5 V
